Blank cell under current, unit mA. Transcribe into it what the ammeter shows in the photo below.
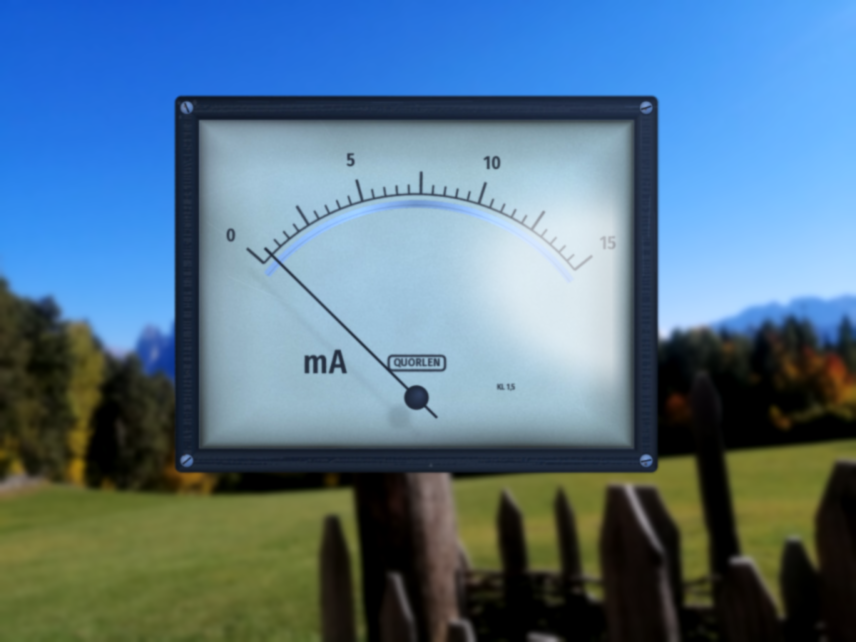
0.5 mA
